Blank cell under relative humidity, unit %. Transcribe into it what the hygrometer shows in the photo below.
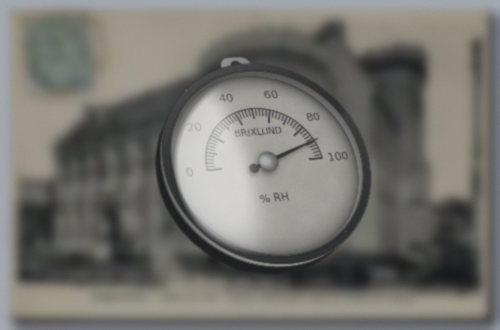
90 %
